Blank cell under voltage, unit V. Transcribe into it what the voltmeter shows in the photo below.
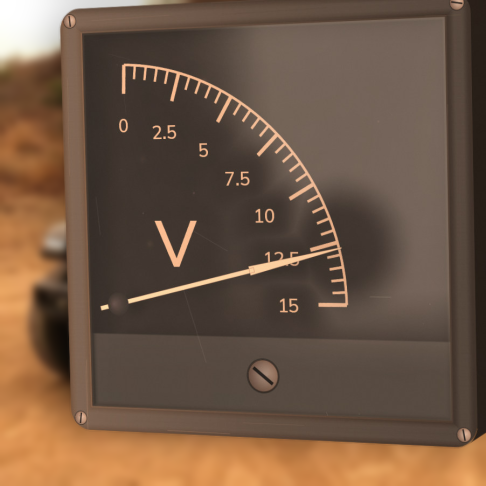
12.75 V
